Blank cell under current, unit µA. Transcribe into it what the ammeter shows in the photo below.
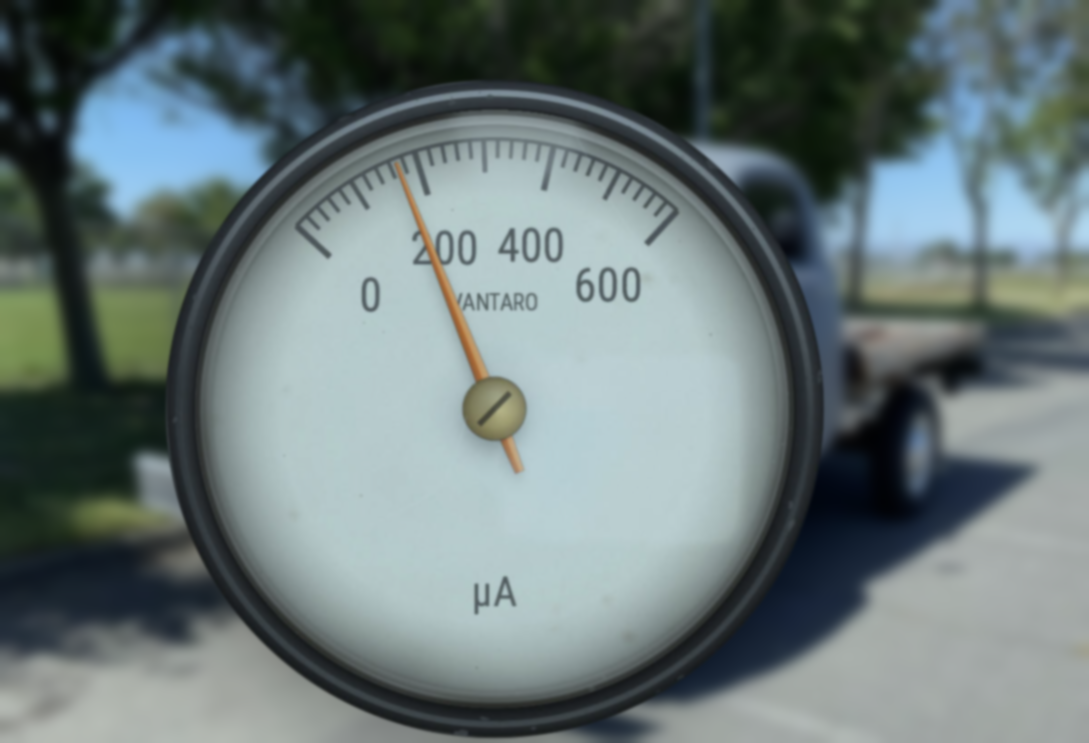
170 µA
